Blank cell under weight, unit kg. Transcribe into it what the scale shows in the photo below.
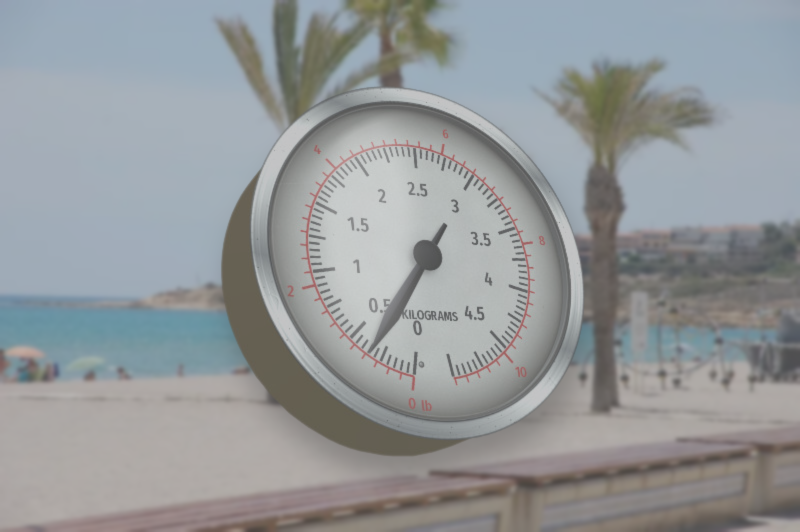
0.35 kg
